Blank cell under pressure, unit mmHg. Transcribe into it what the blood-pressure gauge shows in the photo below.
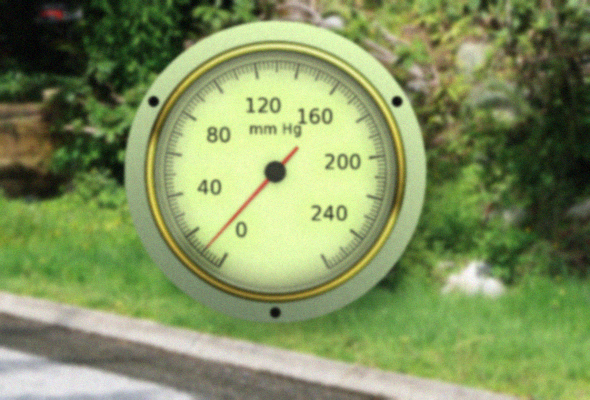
10 mmHg
